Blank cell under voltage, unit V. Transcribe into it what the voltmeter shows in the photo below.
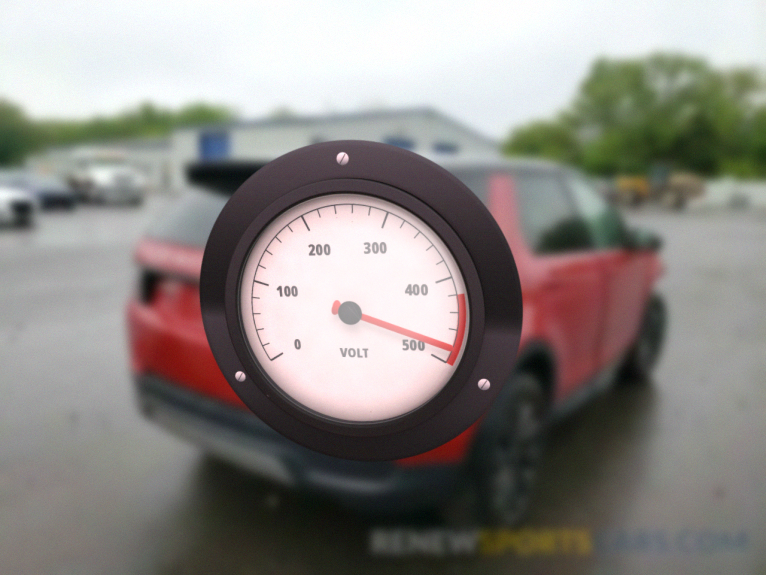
480 V
